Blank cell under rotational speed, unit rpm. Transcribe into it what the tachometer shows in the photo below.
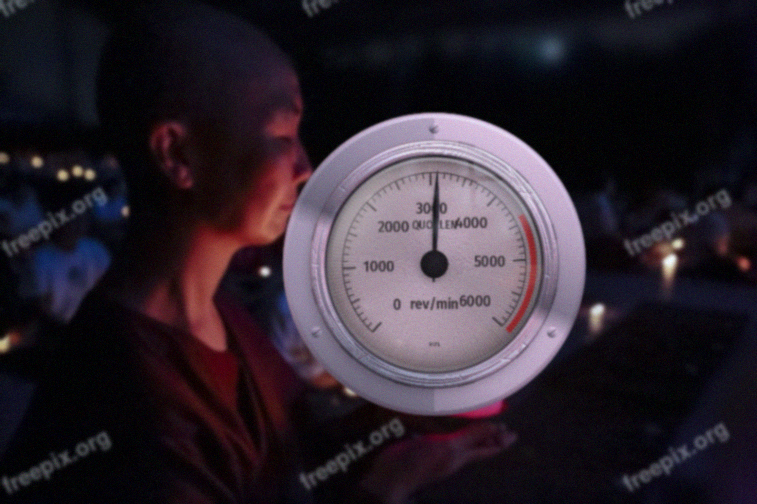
3100 rpm
